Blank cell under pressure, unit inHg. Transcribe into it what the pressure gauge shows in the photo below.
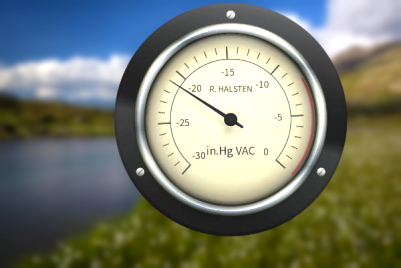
-21 inHg
